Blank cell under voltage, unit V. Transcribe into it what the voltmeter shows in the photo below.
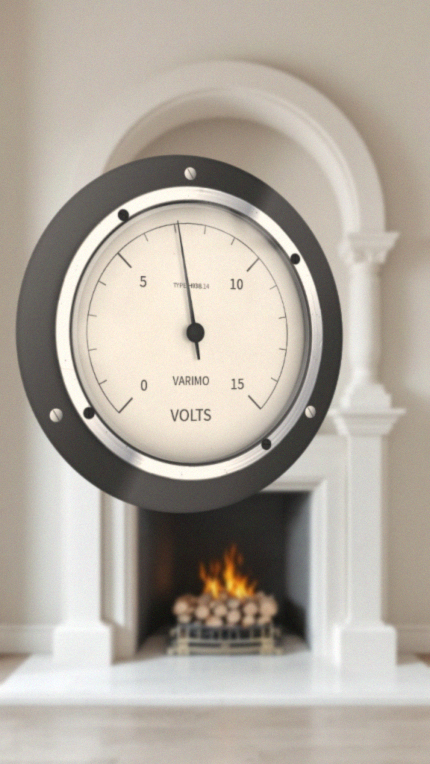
7 V
